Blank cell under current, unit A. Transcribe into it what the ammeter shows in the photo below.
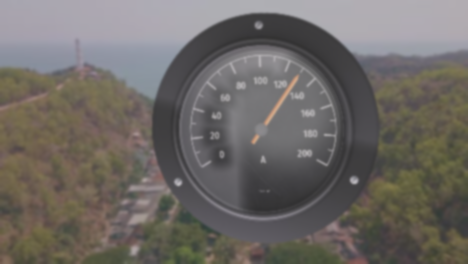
130 A
